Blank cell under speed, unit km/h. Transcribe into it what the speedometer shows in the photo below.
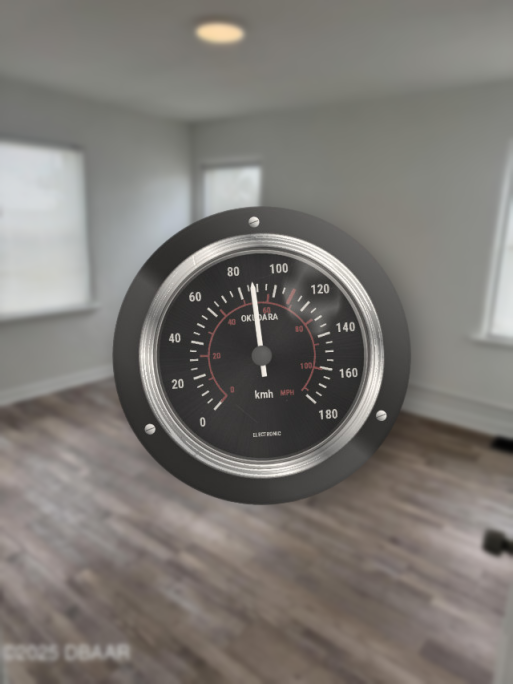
87.5 km/h
